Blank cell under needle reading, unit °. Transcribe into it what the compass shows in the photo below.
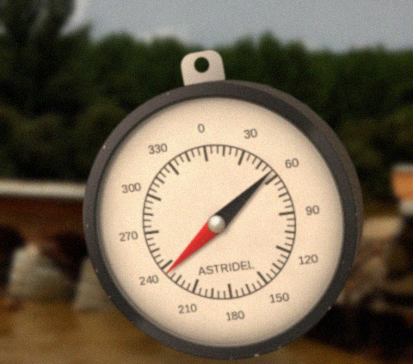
235 °
